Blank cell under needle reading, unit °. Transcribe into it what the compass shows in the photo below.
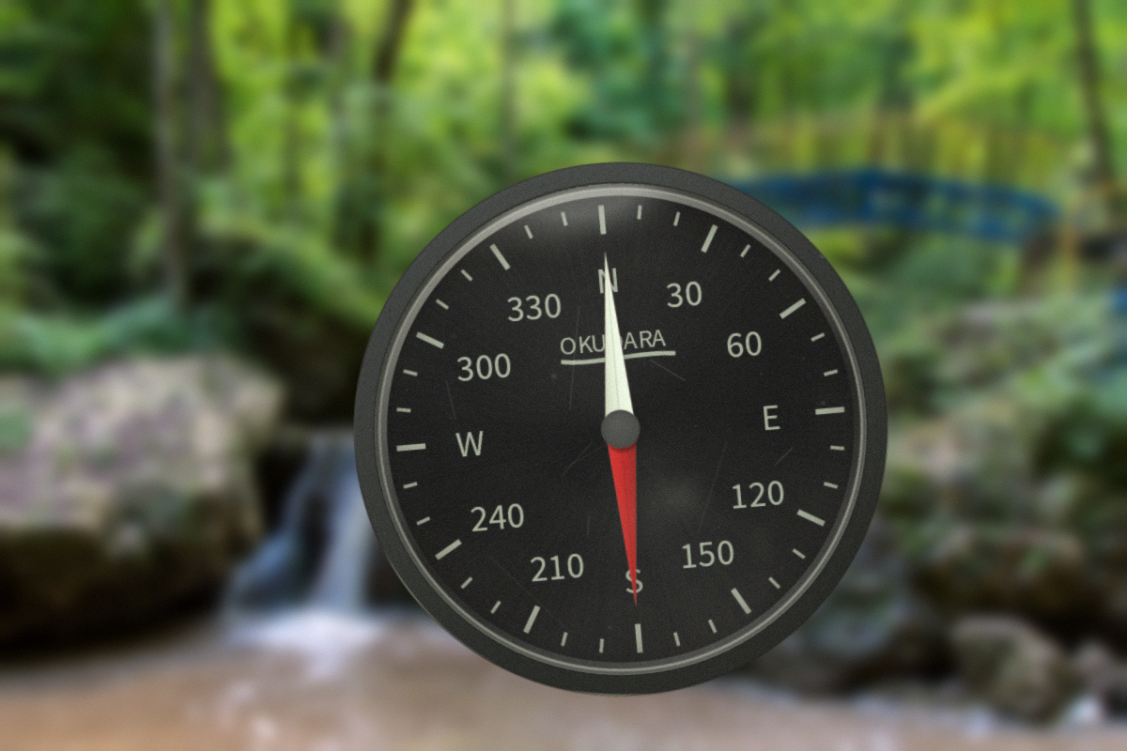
180 °
